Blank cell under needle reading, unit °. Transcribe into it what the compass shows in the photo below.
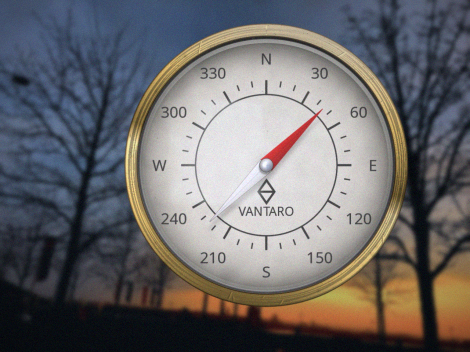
45 °
